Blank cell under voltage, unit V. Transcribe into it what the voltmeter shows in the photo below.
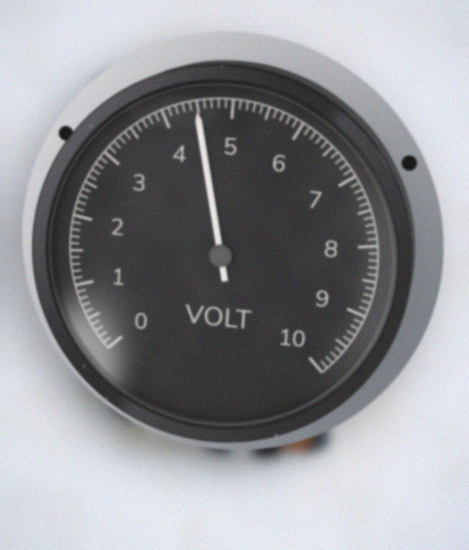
4.5 V
